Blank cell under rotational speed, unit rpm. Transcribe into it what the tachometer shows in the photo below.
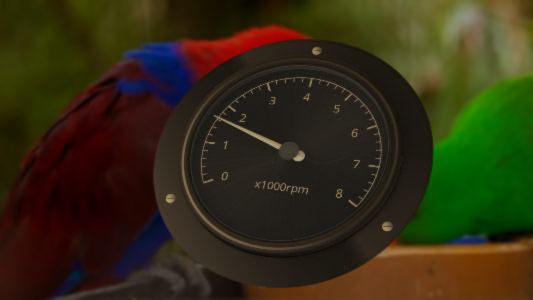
1600 rpm
